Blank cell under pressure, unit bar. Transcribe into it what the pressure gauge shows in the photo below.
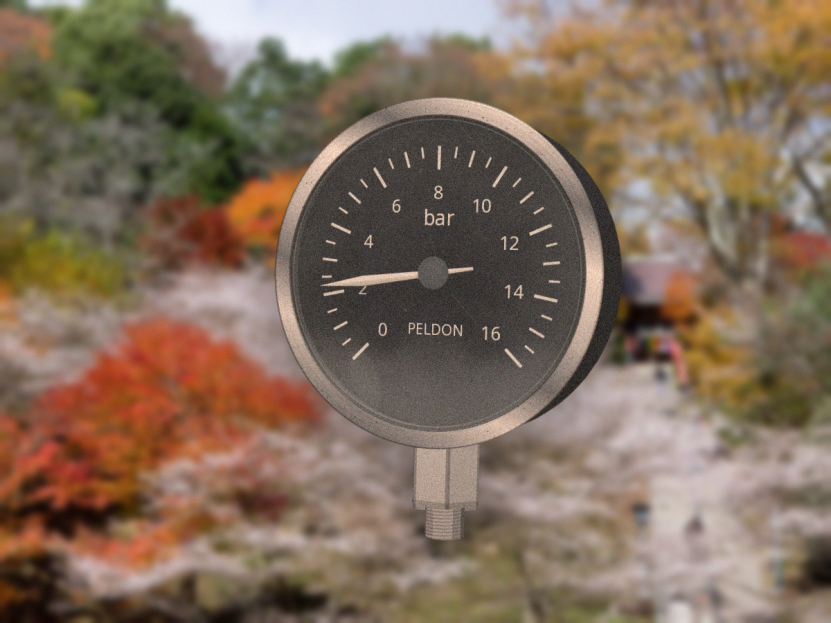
2.25 bar
